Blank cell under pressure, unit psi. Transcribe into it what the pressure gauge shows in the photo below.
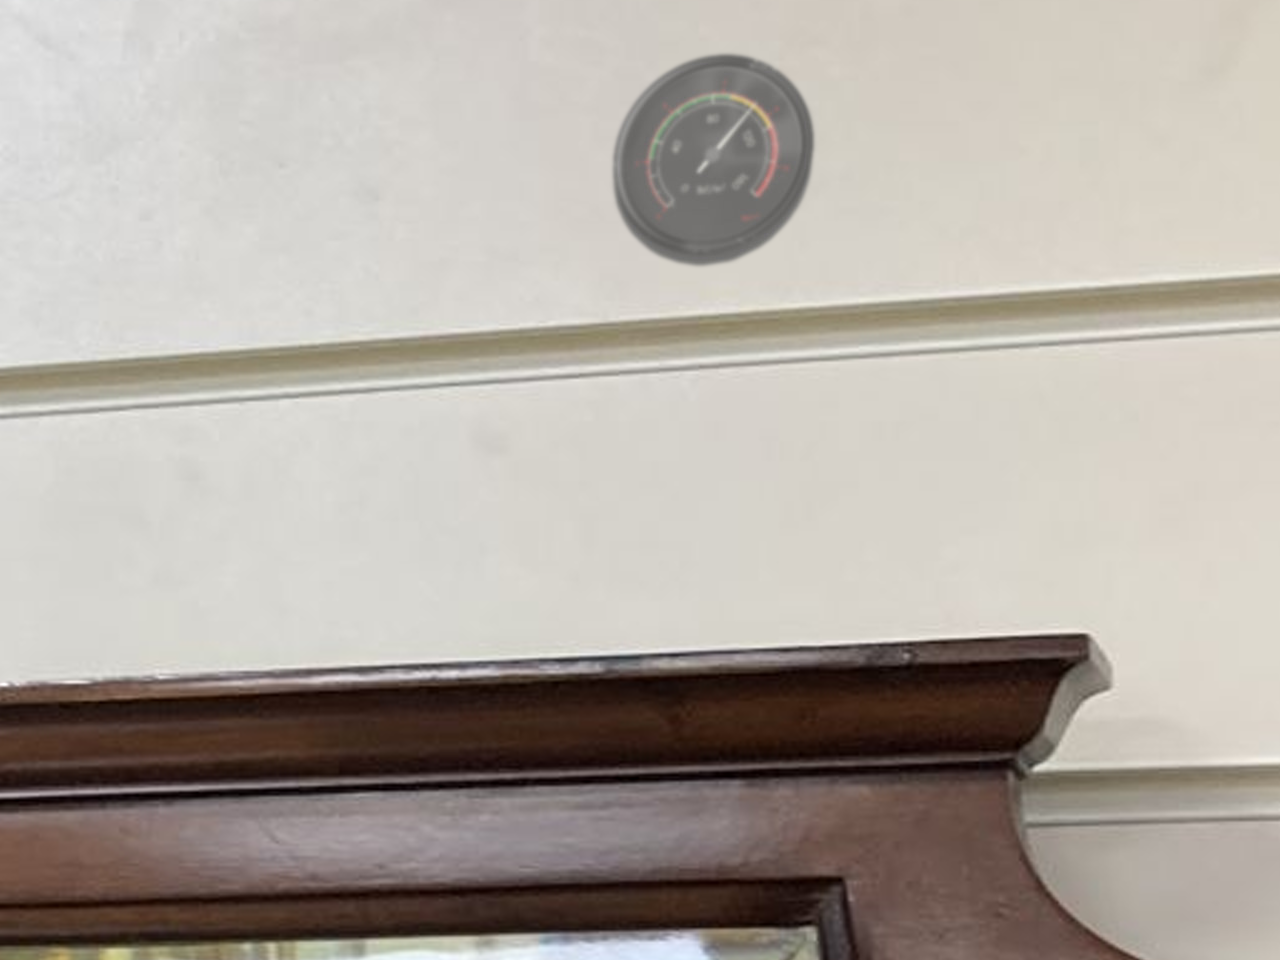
105 psi
